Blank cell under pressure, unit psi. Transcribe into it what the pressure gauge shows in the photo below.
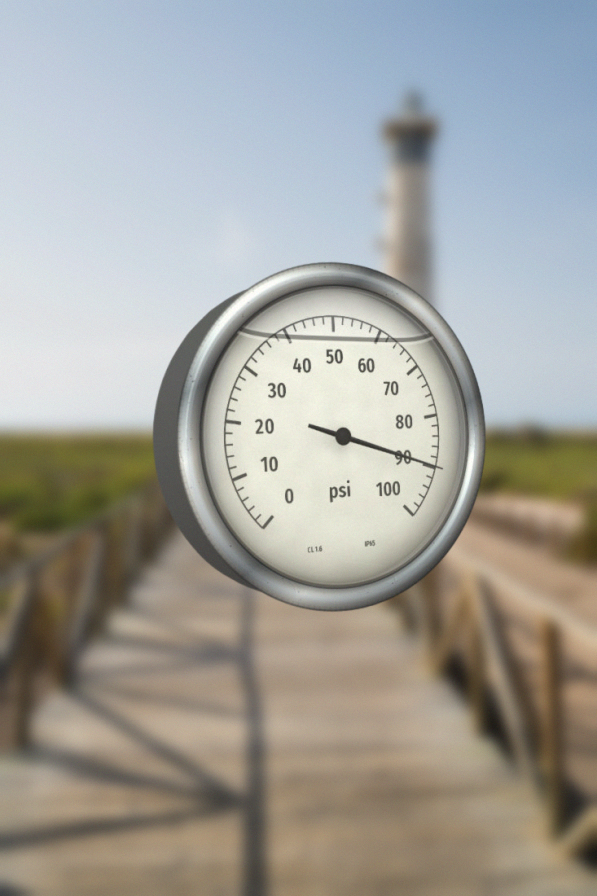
90 psi
